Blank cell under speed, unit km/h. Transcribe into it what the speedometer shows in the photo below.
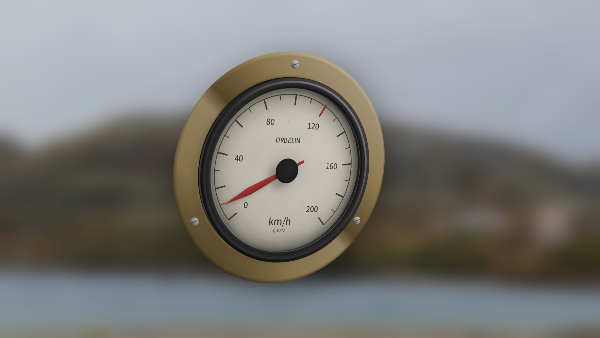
10 km/h
